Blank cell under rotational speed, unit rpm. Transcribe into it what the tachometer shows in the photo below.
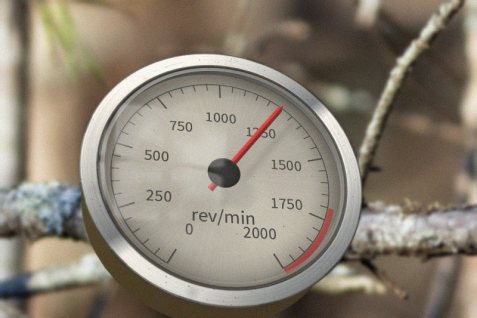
1250 rpm
